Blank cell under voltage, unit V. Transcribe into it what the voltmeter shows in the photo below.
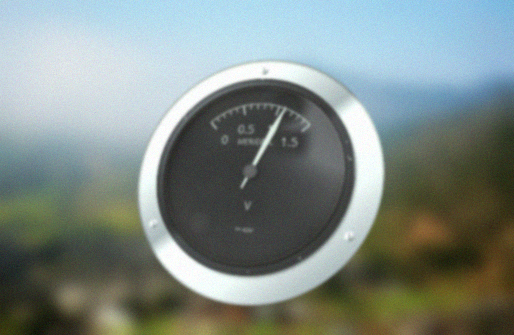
1.1 V
